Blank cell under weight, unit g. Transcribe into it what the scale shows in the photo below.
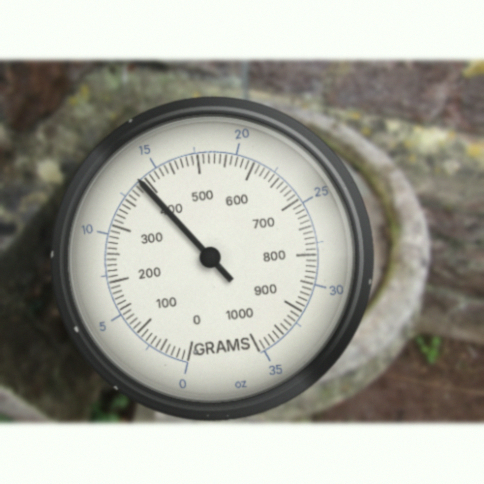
390 g
